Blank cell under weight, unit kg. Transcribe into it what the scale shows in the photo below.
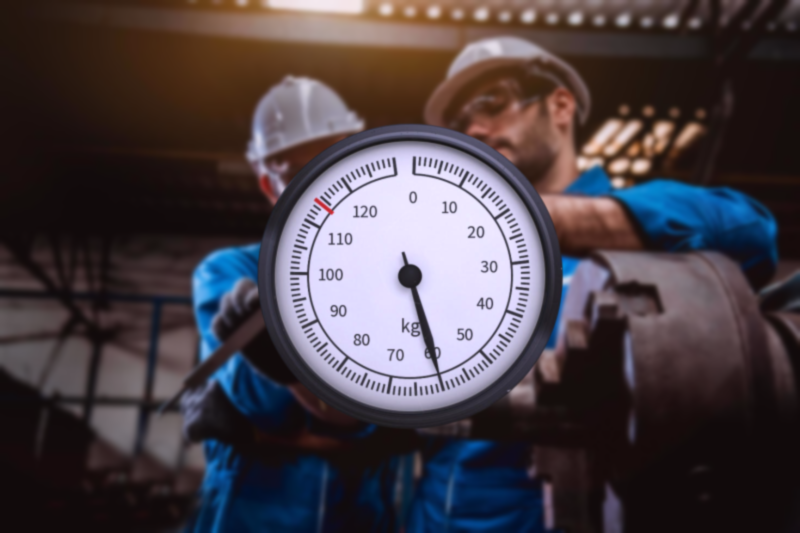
60 kg
